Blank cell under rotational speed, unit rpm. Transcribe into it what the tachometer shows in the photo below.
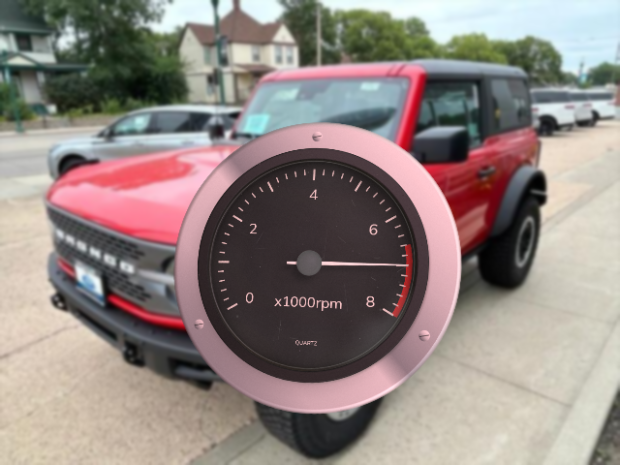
7000 rpm
